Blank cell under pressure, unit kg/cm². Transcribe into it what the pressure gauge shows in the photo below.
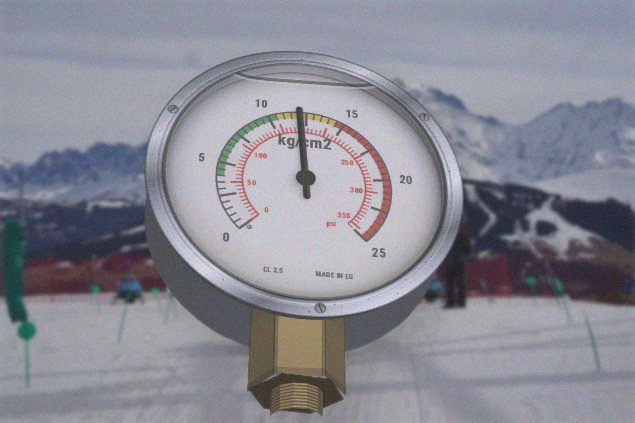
12 kg/cm²
